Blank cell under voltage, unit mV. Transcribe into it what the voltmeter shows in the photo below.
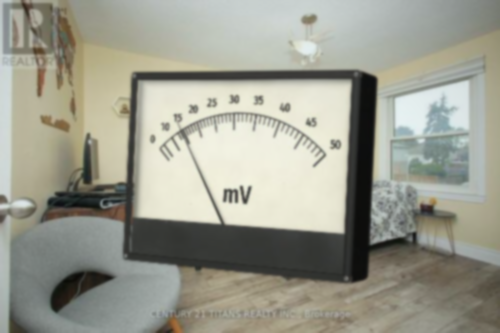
15 mV
